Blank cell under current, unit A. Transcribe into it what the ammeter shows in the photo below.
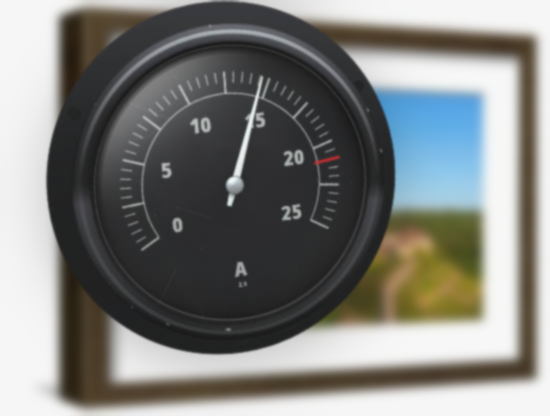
14.5 A
